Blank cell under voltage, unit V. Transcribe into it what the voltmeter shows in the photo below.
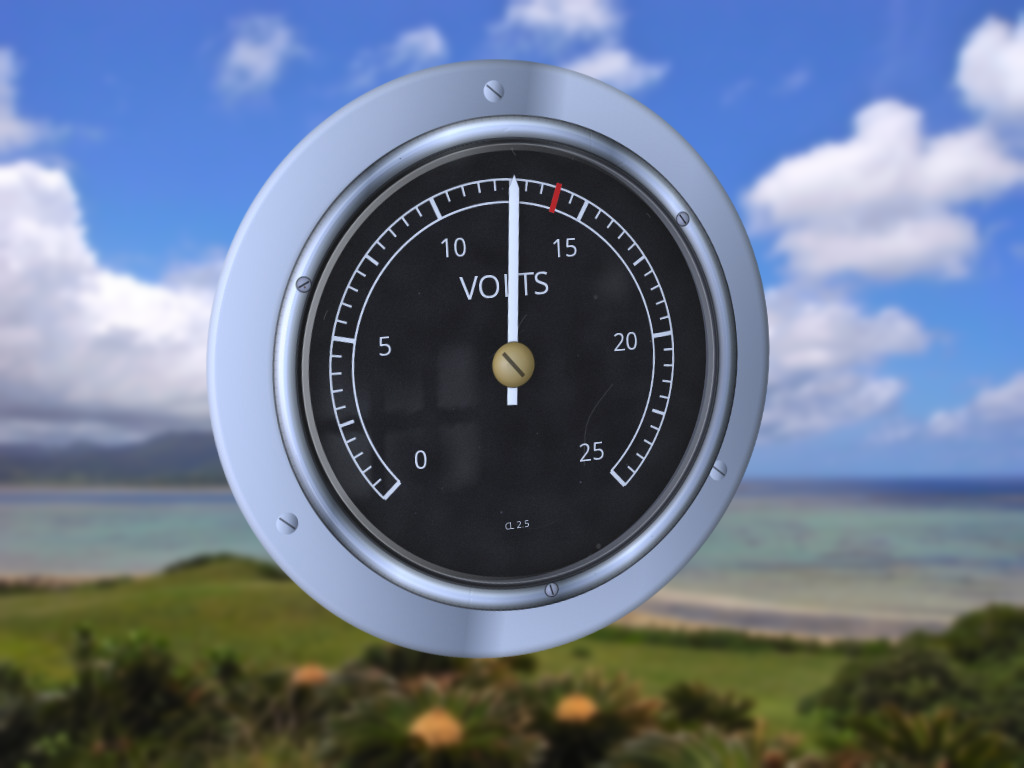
12.5 V
